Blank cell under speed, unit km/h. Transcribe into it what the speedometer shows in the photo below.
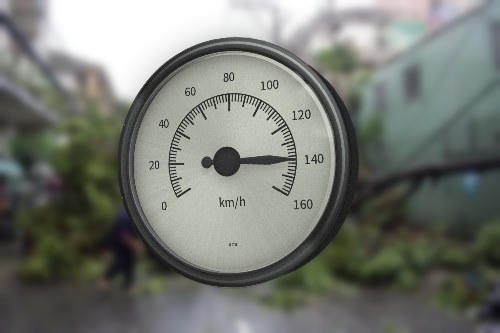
140 km/h
